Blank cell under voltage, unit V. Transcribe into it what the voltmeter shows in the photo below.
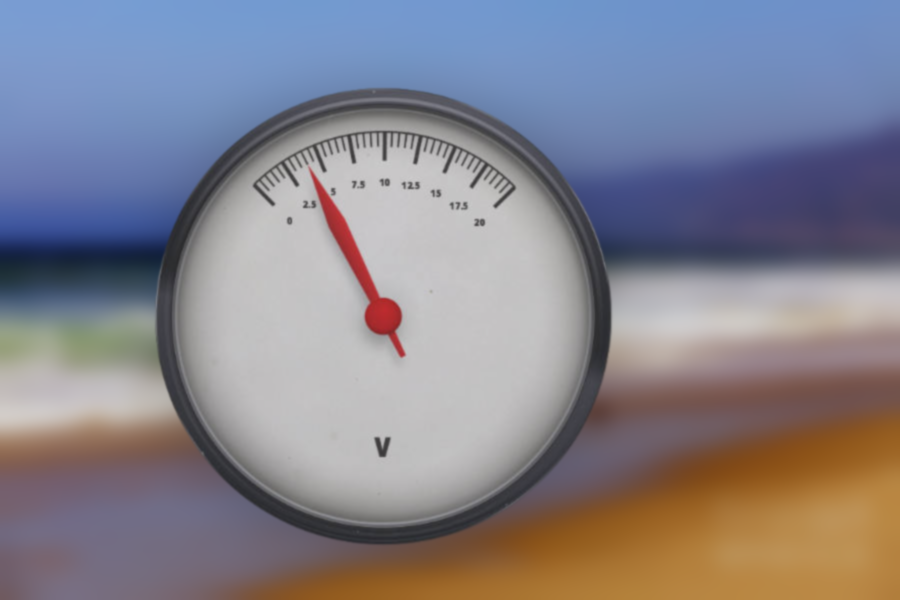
4 V
